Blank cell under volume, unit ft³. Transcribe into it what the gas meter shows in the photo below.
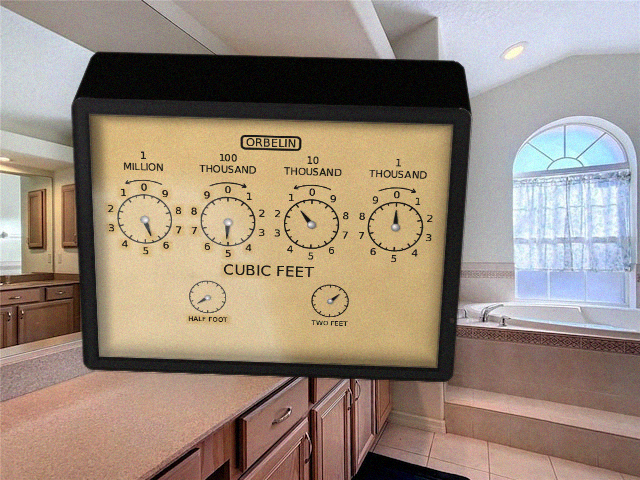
551000 ft³
